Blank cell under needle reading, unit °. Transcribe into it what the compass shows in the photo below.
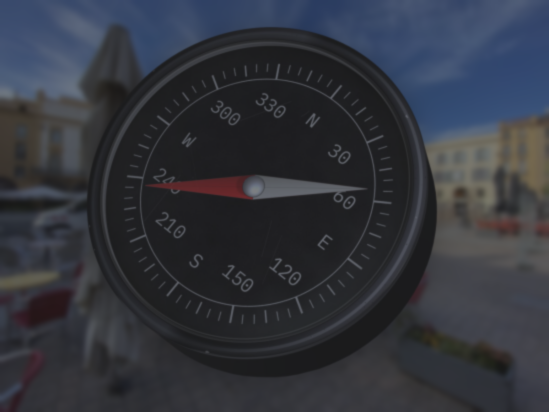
235 °
